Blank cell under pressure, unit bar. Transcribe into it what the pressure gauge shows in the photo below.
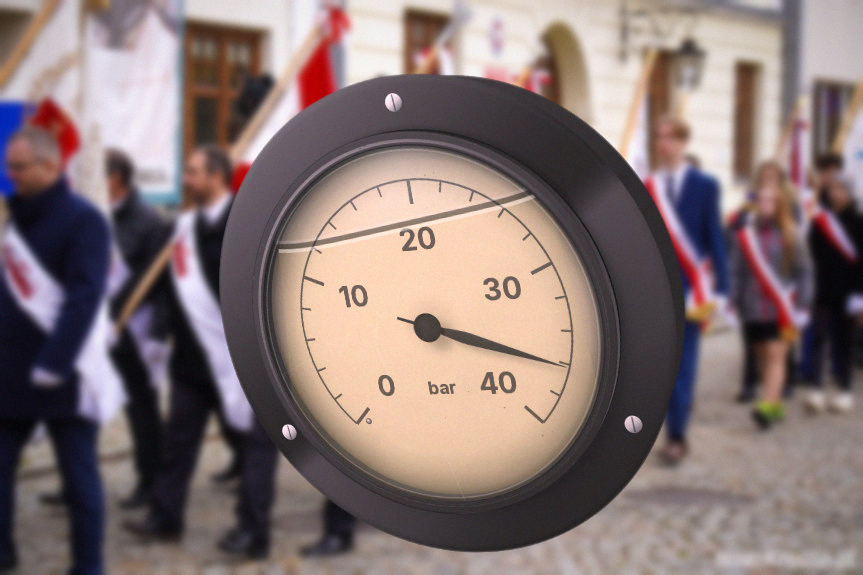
36 bar
